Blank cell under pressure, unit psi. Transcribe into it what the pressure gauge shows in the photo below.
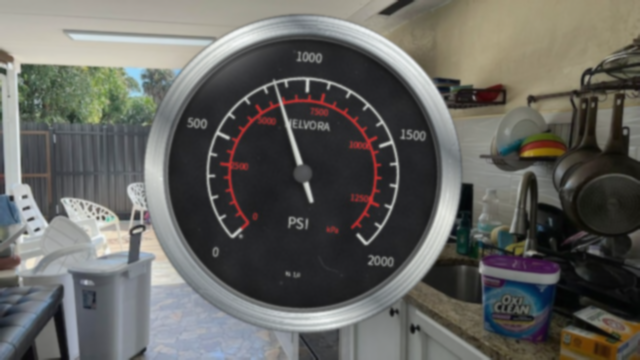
850 psi
